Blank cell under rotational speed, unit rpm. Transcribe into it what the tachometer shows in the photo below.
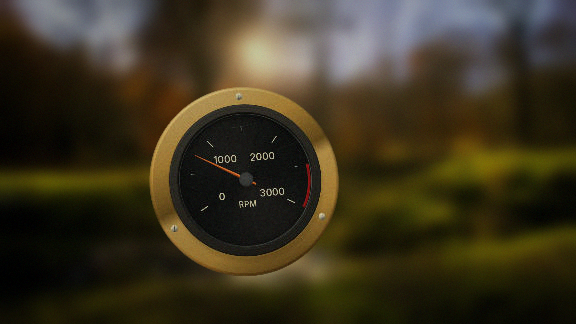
750 rpm
